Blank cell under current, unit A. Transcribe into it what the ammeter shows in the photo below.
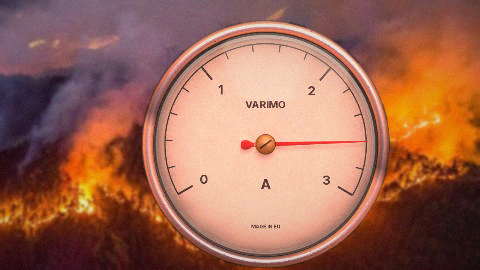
2.6 A
